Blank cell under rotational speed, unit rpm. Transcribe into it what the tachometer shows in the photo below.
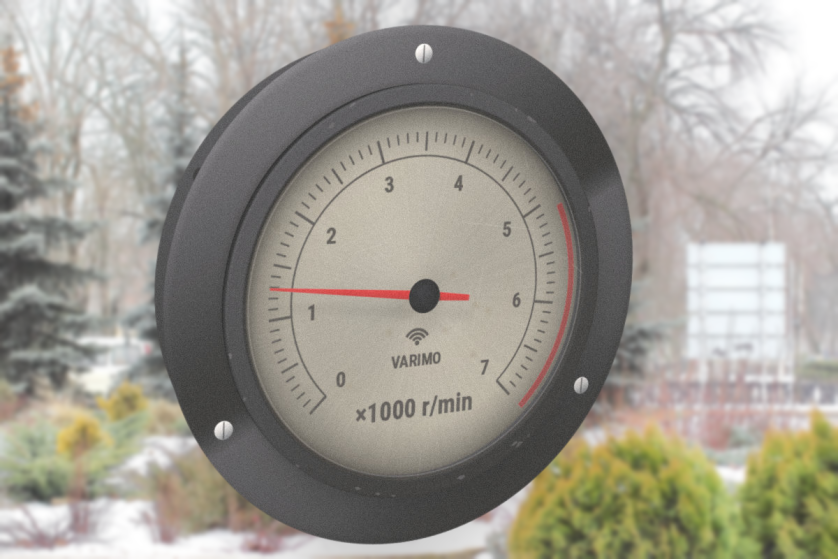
1300 rpm
